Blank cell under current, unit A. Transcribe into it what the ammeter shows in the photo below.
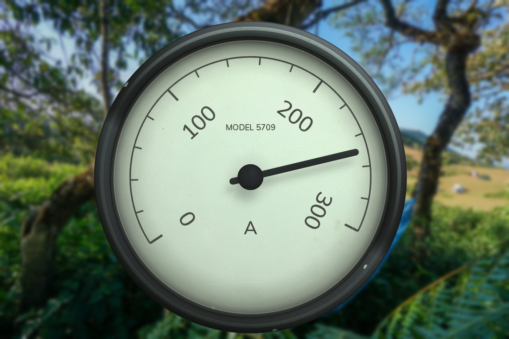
250 A
